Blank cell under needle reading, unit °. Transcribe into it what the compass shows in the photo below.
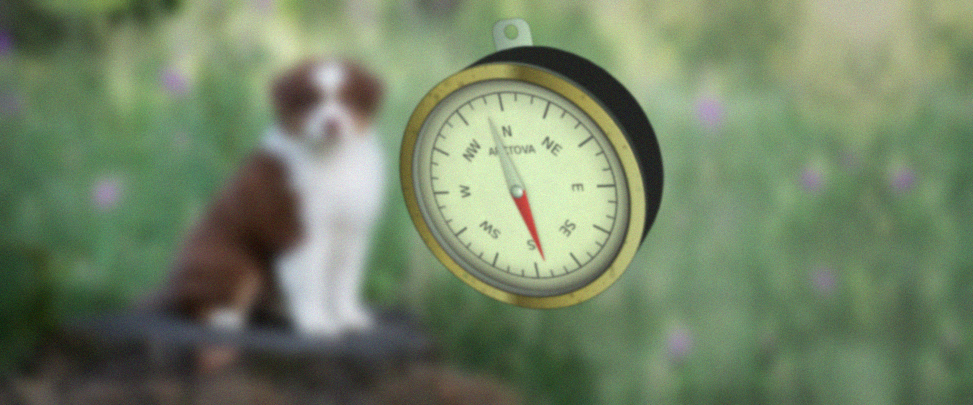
170 °
